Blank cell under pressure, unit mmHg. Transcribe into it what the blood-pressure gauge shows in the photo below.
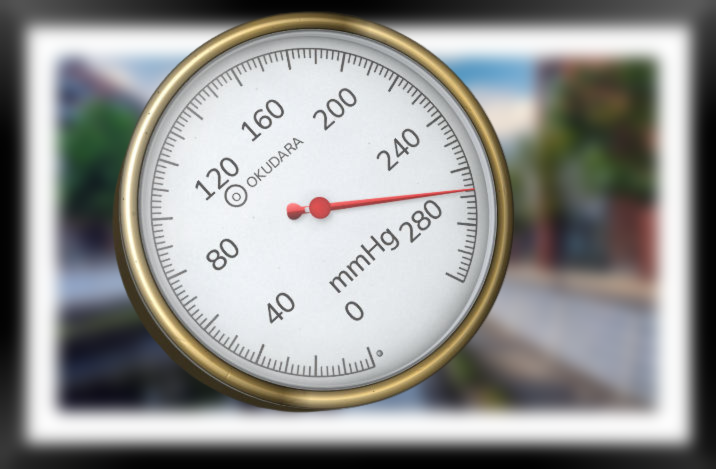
268 mmHg
